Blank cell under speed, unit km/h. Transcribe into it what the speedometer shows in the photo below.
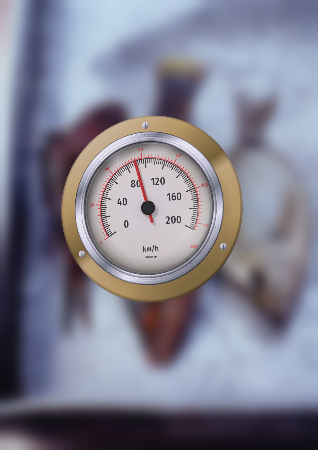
90 km/h
